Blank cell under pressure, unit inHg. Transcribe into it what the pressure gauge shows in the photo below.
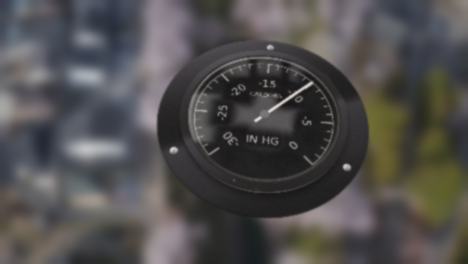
-10 inHg
